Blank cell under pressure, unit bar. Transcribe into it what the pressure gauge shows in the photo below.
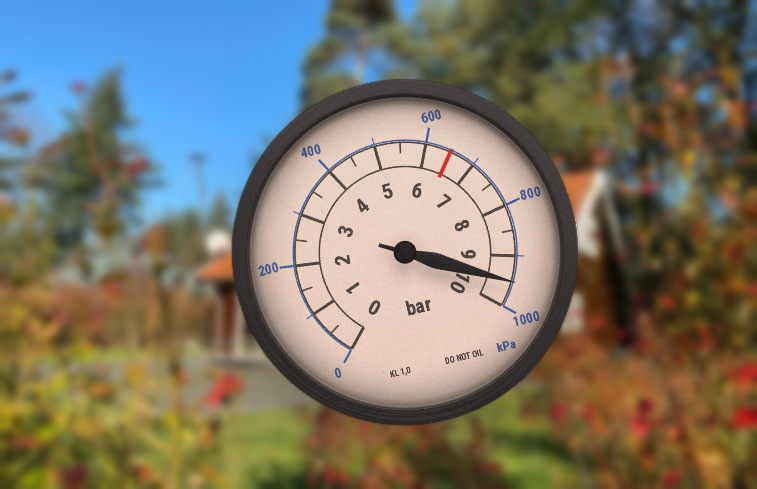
9.5 bar
